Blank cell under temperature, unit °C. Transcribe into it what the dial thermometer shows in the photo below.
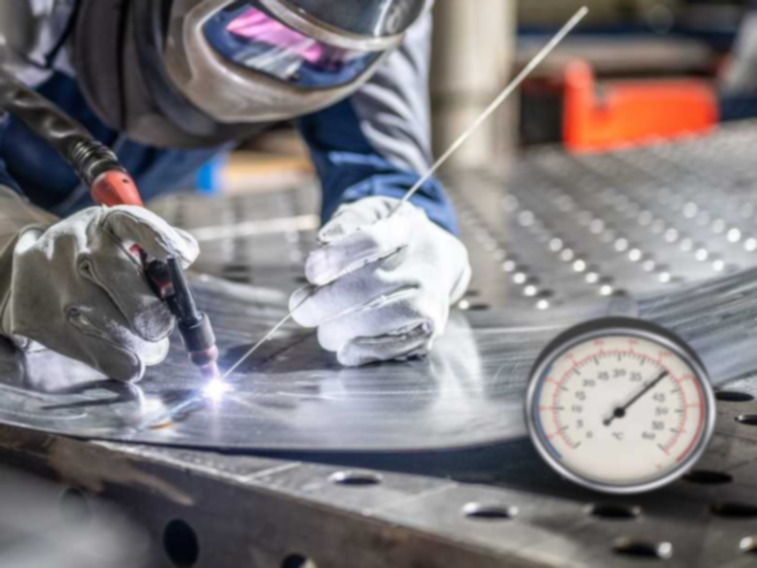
40 °C
